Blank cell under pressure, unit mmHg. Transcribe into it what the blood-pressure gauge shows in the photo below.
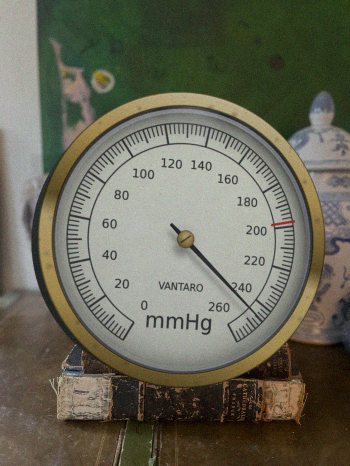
246 mmHg
